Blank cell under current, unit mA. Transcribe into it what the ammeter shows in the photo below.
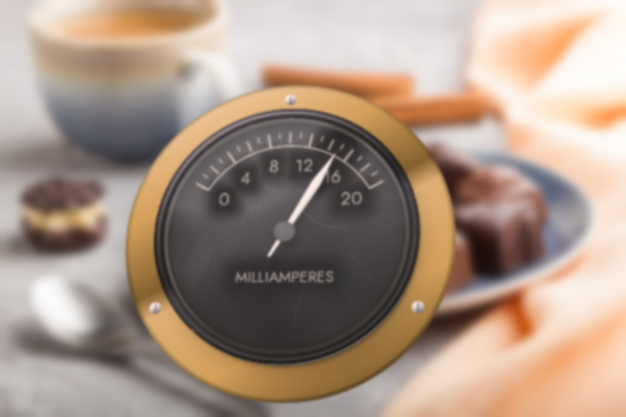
15 mA
